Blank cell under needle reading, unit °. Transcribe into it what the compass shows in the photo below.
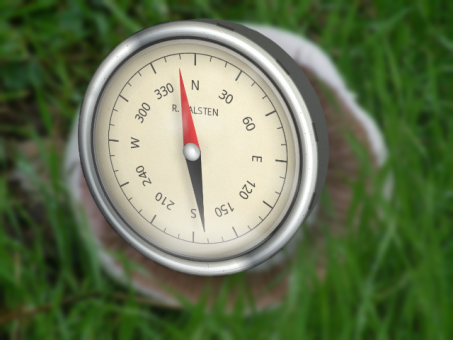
350 °
